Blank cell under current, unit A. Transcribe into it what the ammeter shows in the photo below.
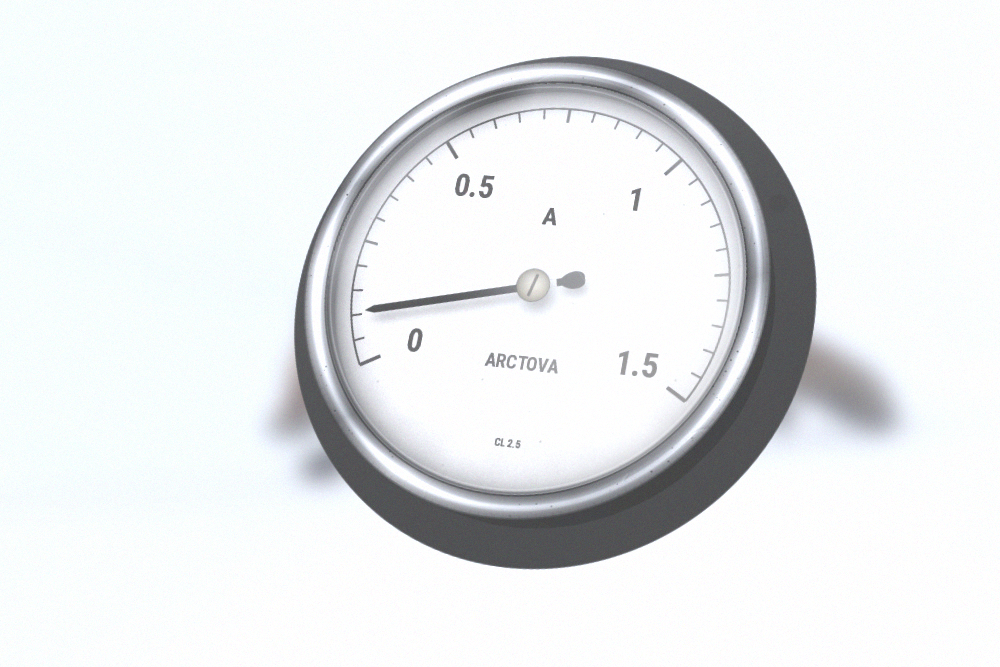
0.1 A
